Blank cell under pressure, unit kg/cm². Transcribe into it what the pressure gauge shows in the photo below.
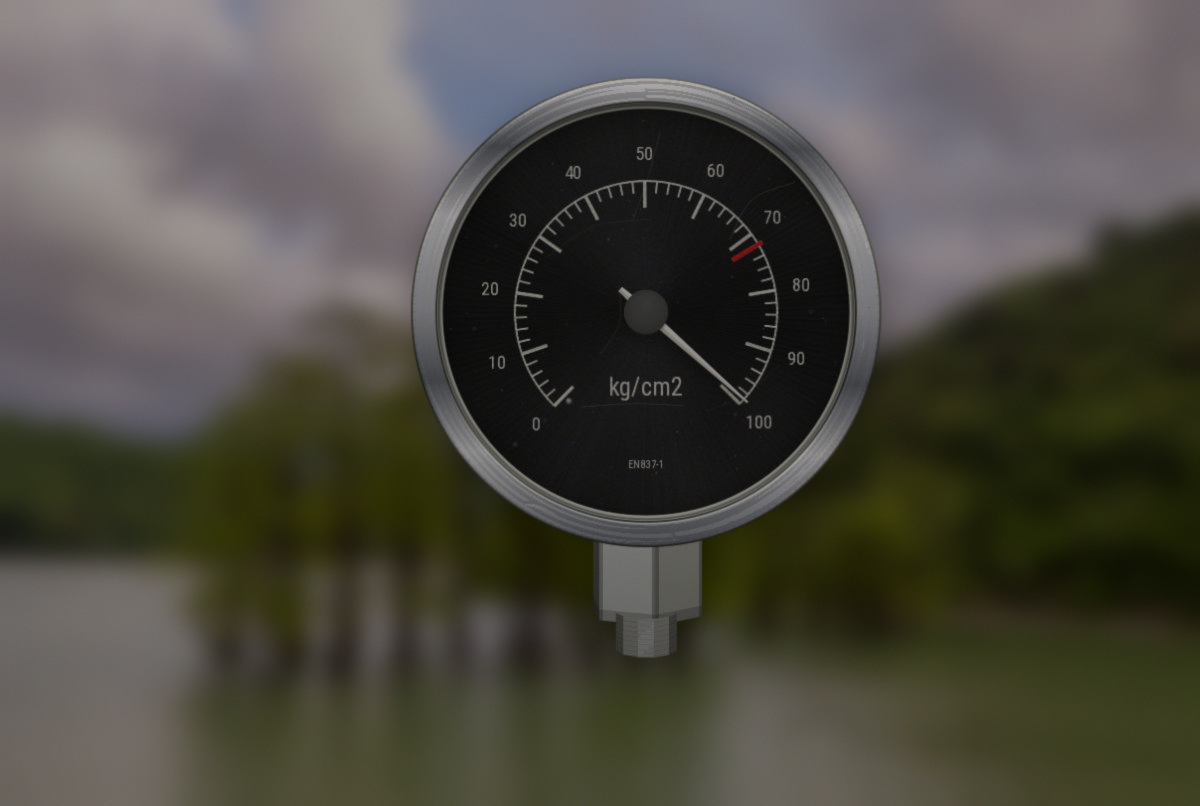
99 kg/cm²
